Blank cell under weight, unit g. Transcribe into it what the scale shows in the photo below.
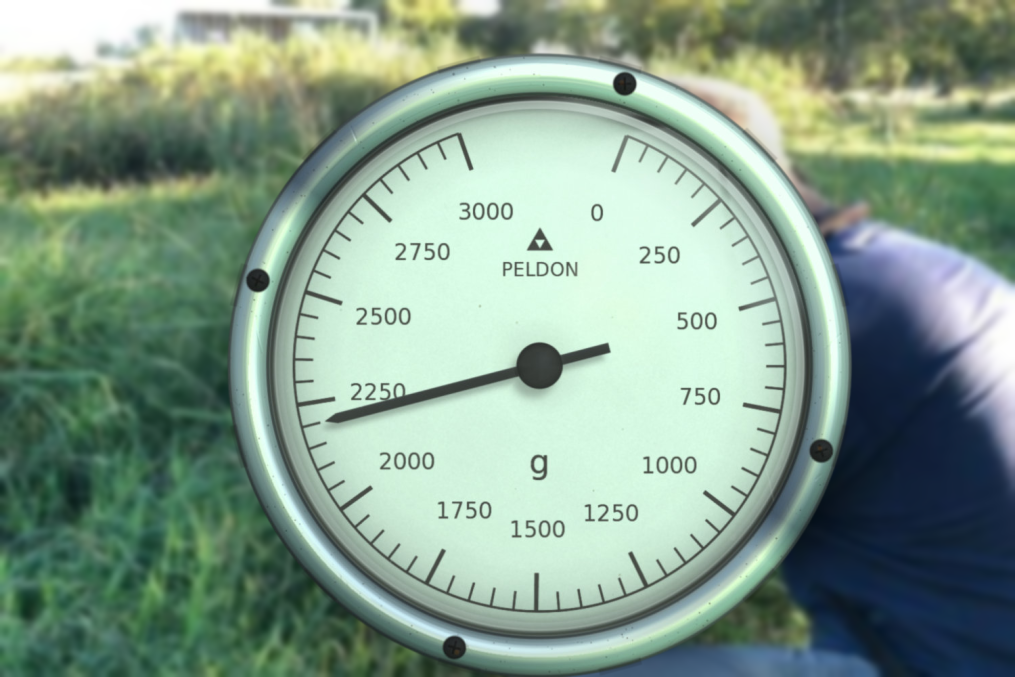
2200 g
